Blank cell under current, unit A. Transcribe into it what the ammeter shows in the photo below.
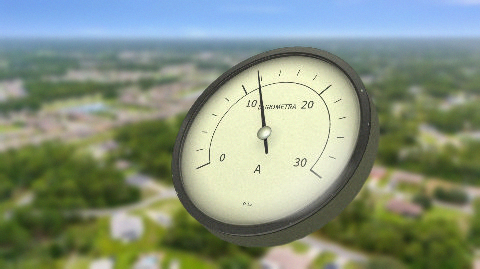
12 A
